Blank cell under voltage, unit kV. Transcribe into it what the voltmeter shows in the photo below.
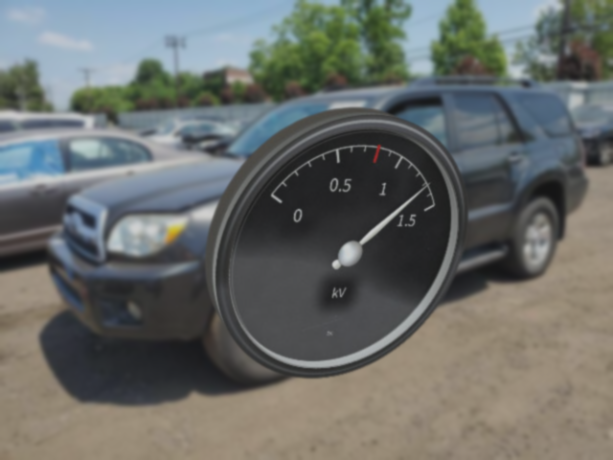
1.3 kV
